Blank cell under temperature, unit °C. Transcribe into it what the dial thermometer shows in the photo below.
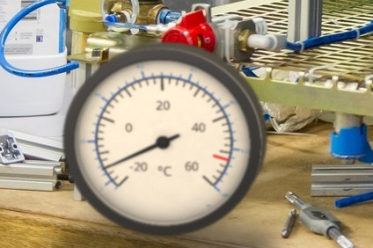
-14 °C
